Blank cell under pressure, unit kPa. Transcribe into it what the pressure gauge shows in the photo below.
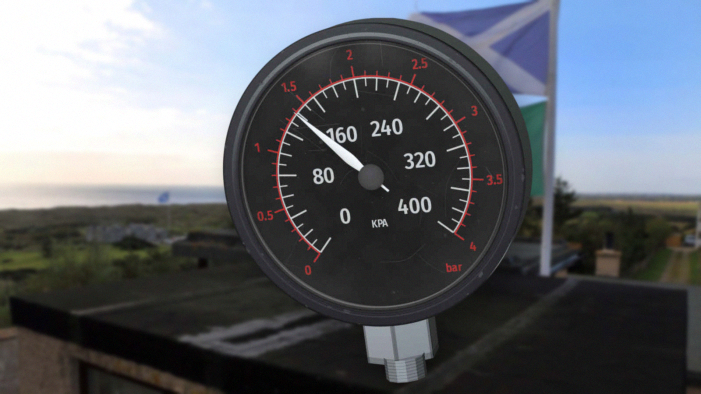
140 kPa
